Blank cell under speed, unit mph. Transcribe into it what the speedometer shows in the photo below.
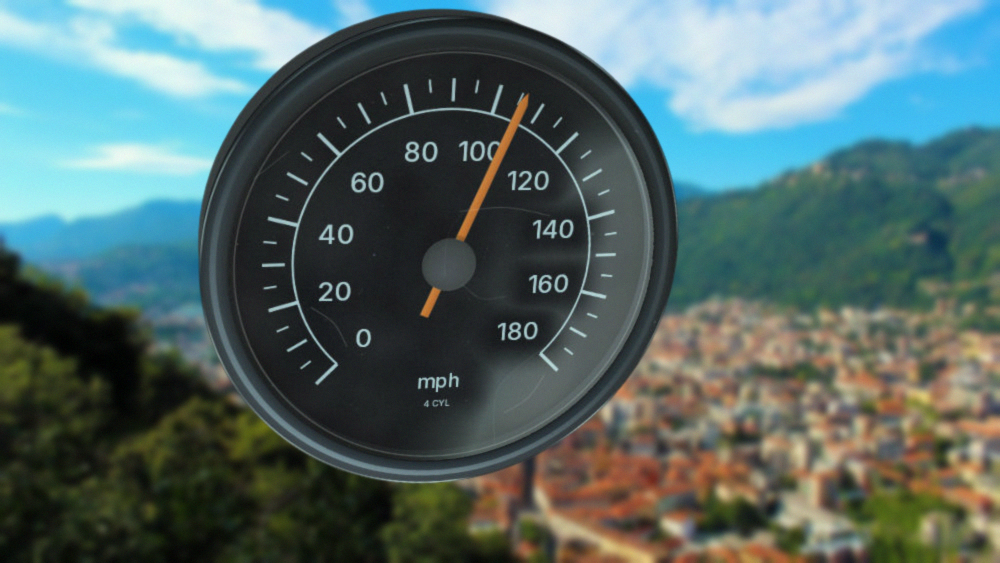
105 mph
